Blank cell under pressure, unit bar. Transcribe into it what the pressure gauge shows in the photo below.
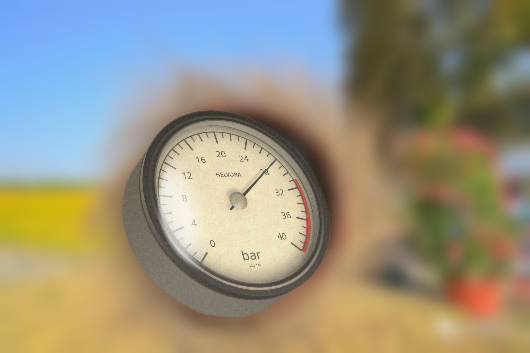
28 bar
